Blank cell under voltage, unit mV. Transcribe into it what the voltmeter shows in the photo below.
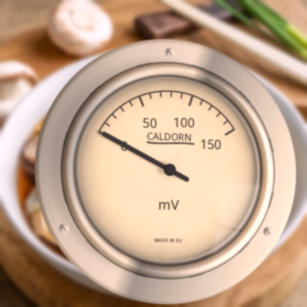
0 mV
